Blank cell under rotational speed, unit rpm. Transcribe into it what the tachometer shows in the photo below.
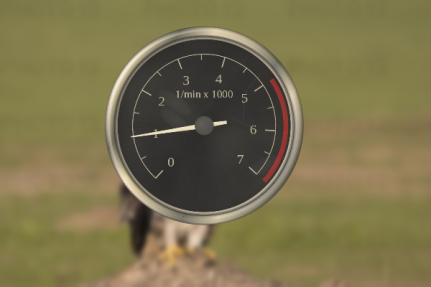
1000 rpm
